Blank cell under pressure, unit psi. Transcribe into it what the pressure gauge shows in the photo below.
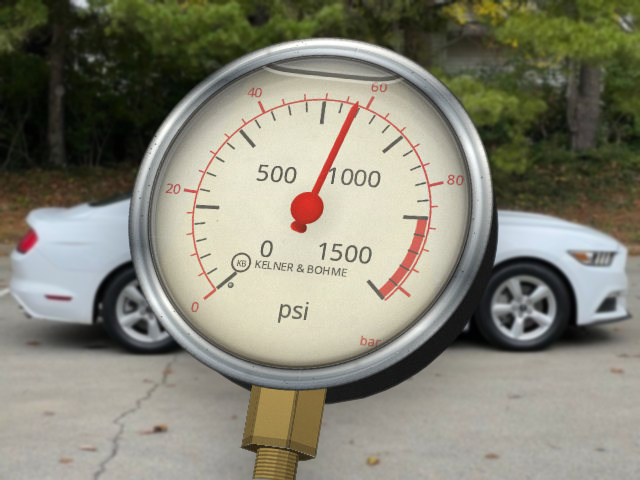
850 psi
